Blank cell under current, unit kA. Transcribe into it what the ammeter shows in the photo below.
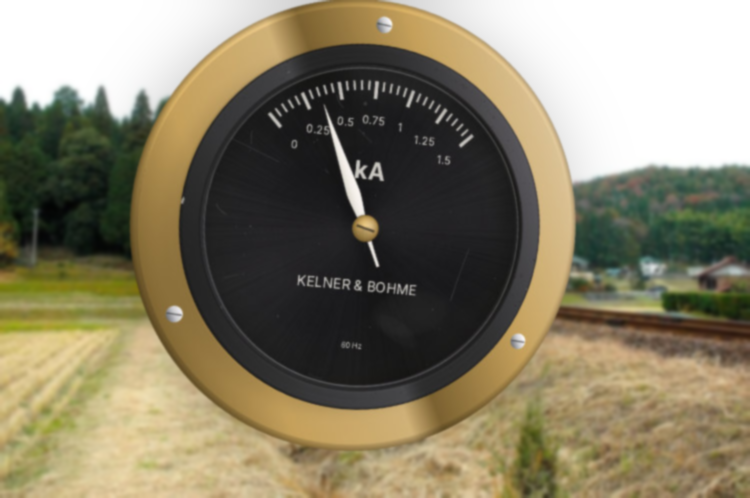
0.35 kA
